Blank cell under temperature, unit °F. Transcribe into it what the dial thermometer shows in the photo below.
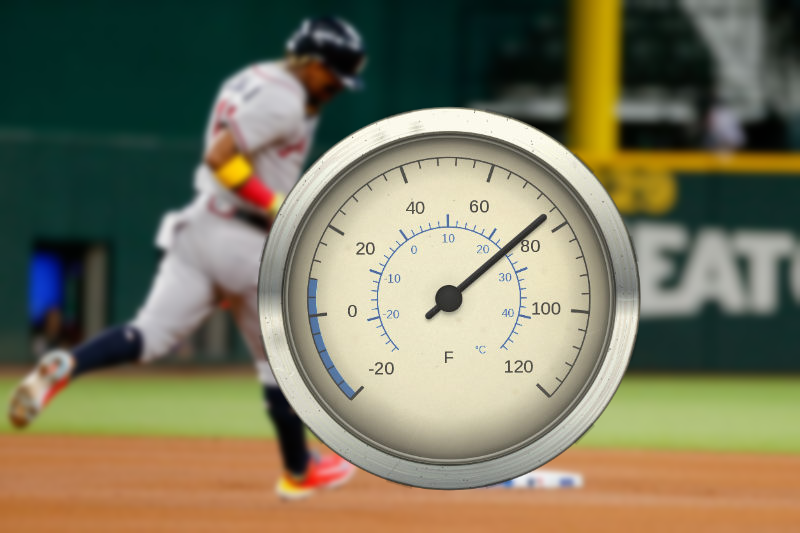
76 °F
